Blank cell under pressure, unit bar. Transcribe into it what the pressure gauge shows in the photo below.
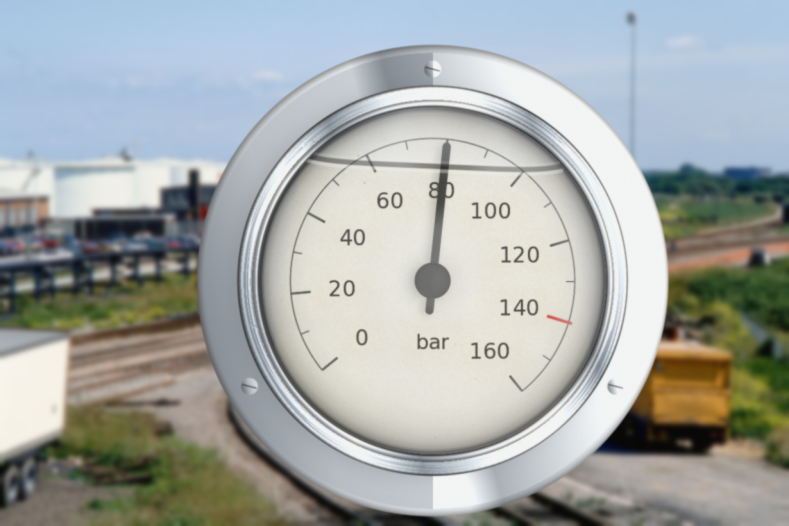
80 bar
